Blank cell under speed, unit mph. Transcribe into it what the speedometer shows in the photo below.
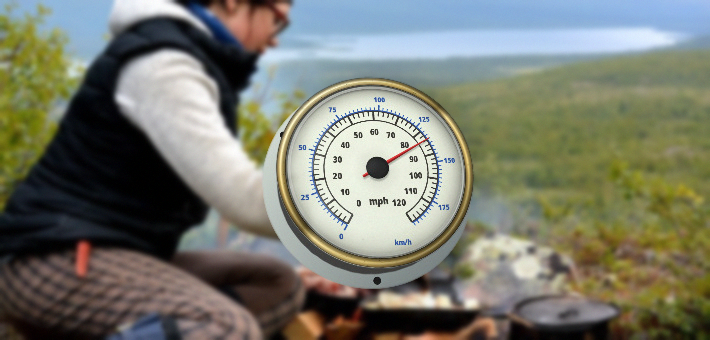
84 mph
